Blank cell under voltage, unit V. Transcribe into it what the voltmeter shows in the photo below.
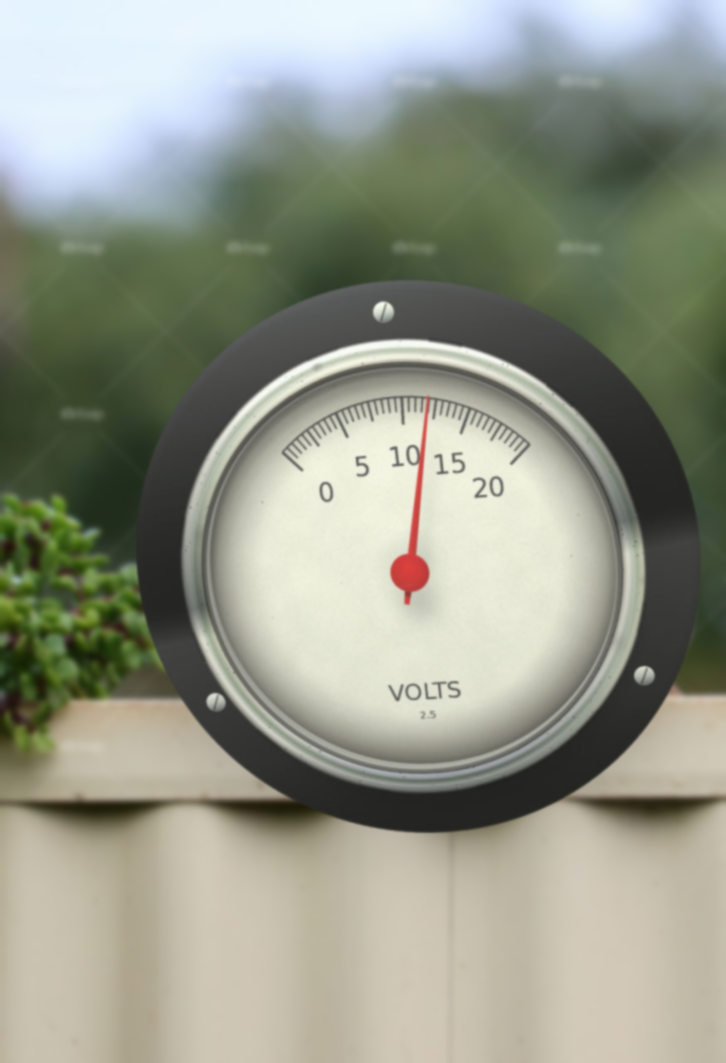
12 V
